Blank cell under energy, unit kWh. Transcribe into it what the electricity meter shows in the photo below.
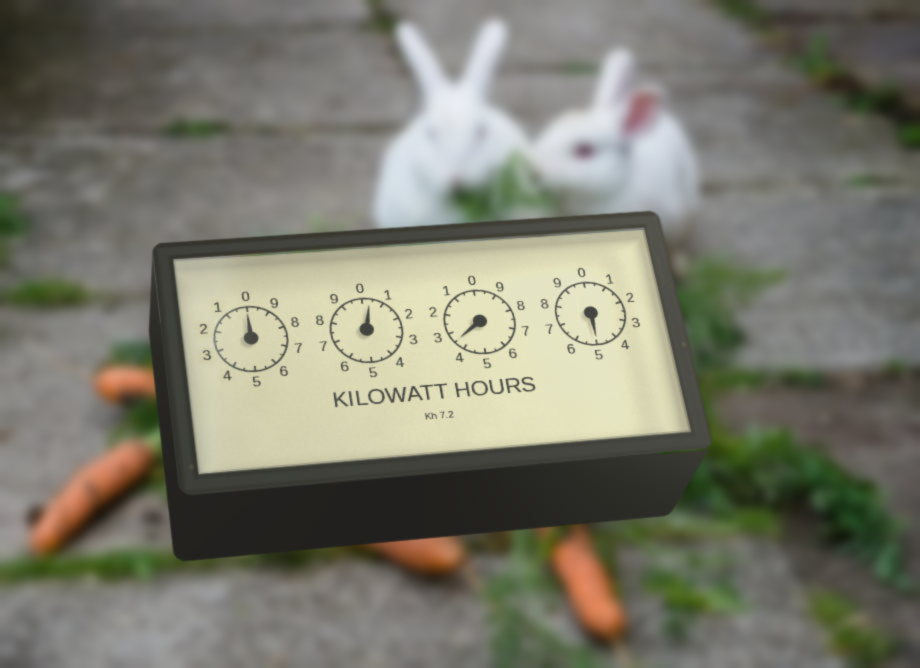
35 kWh
